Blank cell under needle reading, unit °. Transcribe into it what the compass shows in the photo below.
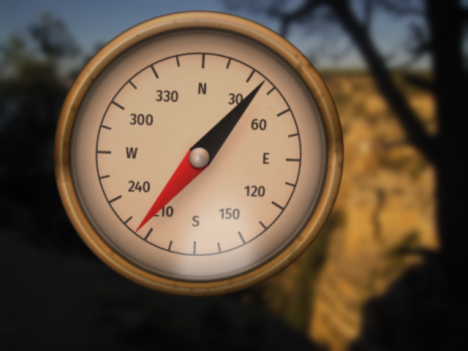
217.5 °
